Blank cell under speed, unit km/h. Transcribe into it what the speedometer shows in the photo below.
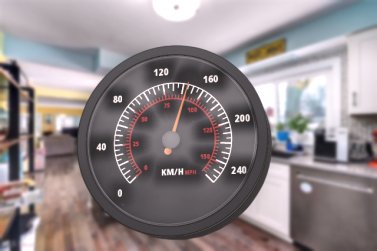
145 km/h
